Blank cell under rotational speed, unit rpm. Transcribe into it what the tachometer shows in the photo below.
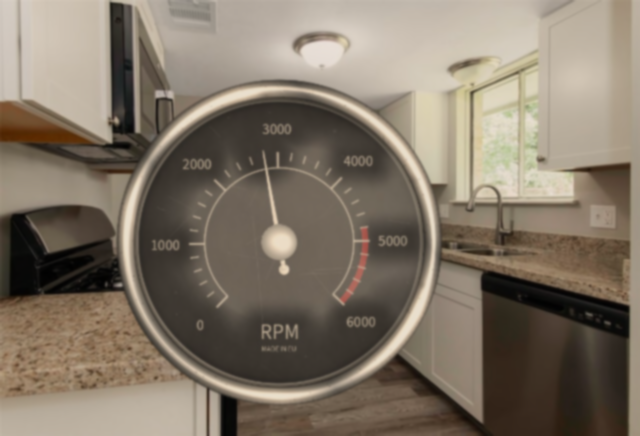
2800 rpm
